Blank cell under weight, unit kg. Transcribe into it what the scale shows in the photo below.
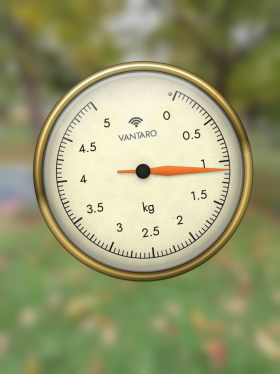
1.1 kg
